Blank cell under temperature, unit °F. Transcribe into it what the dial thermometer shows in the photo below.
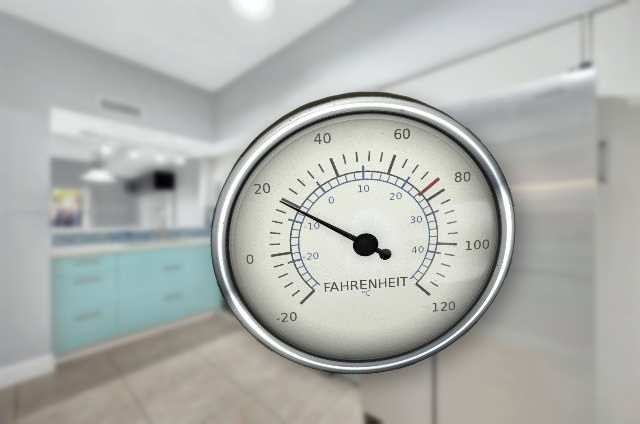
20 °F
